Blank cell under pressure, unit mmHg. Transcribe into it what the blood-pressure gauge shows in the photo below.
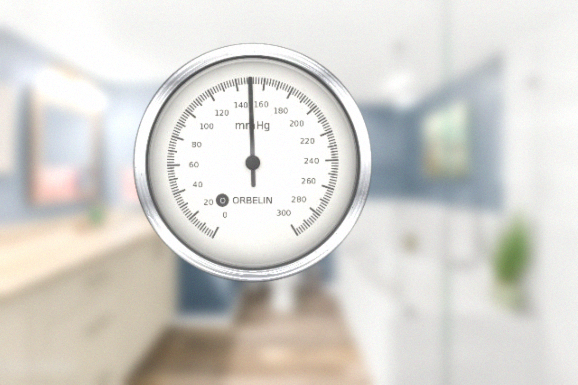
150 mmHg
